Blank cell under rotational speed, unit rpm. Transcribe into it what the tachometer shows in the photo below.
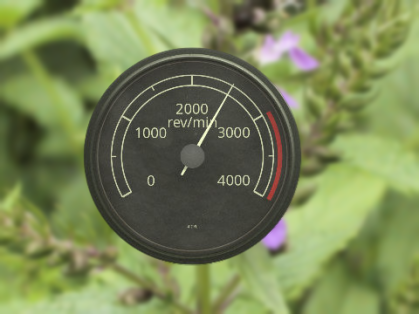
2500 rpm
